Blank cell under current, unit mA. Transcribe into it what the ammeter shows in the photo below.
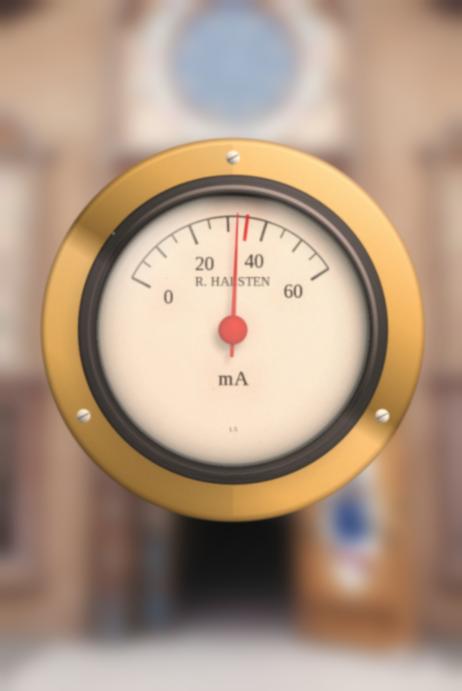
32.5 mA
